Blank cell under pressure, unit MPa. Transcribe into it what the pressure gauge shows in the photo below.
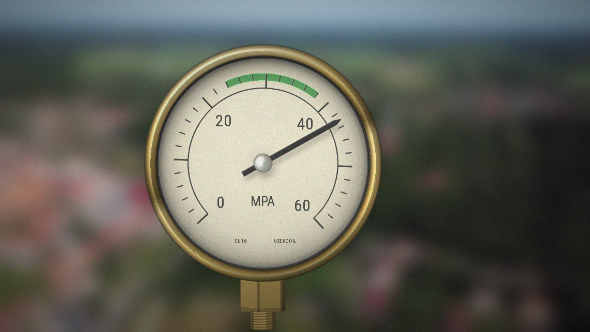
43 MPa
